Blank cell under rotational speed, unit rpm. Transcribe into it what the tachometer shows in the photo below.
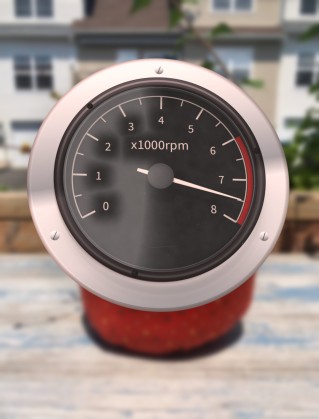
7500 rpm
